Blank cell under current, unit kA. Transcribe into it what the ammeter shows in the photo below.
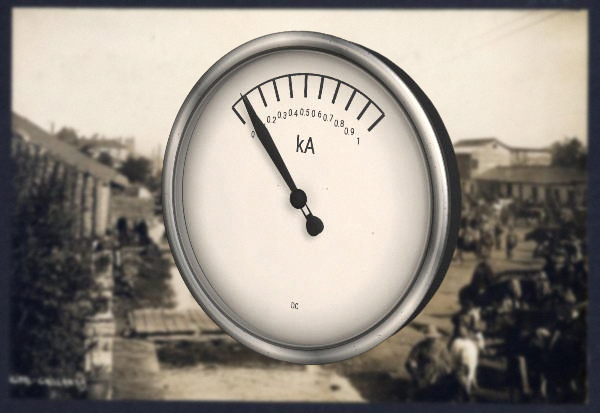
0.1 kA
